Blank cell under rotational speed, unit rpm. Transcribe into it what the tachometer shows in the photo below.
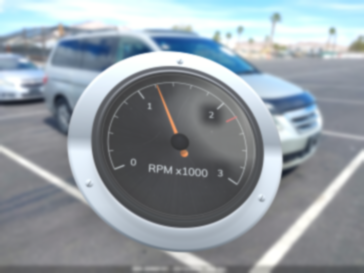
1200 rpm
